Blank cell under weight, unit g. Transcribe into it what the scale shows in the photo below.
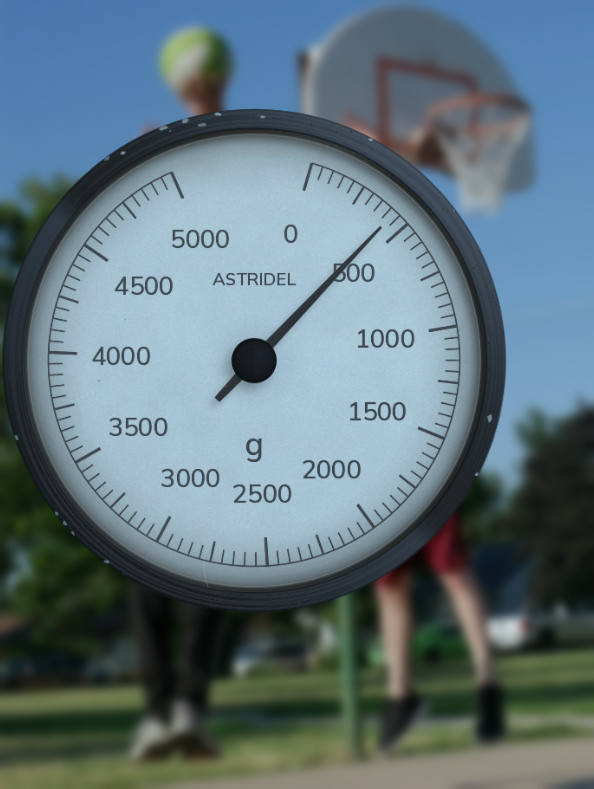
425 g
